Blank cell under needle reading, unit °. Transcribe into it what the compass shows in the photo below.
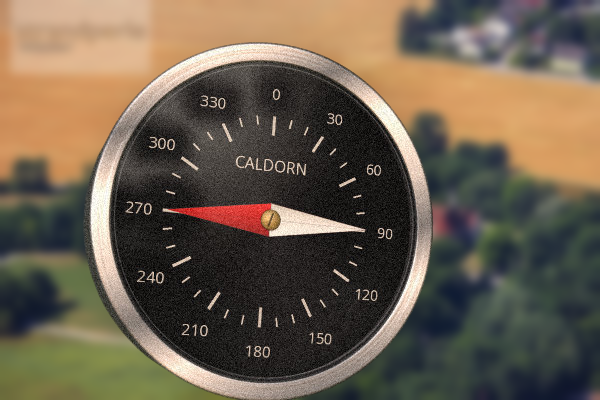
270 °
